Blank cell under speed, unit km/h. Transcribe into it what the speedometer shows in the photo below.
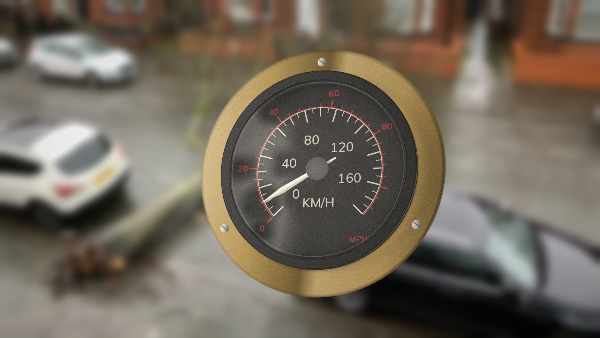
10 km/h
